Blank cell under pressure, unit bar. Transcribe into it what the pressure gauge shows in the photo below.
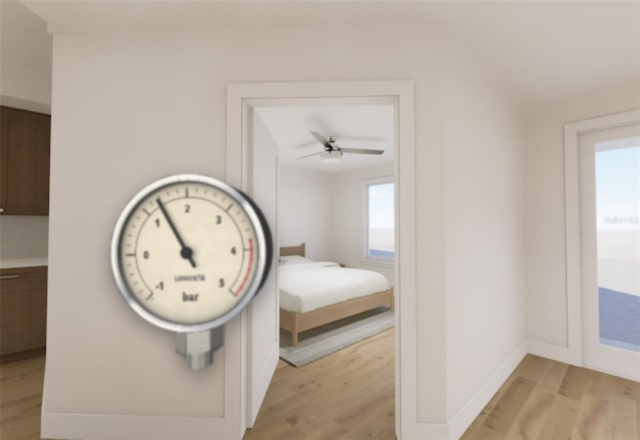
1.4 bar
